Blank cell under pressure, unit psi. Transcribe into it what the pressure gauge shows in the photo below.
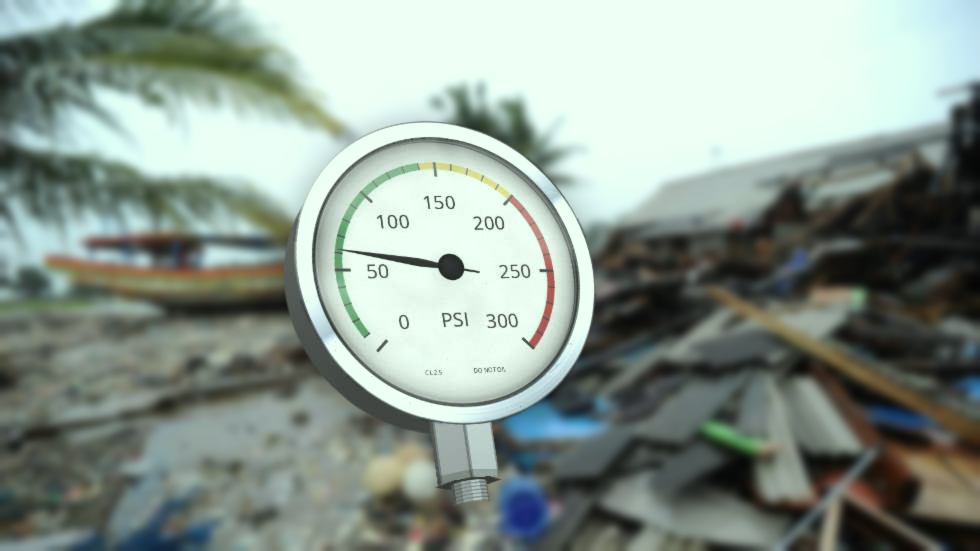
60 psi
